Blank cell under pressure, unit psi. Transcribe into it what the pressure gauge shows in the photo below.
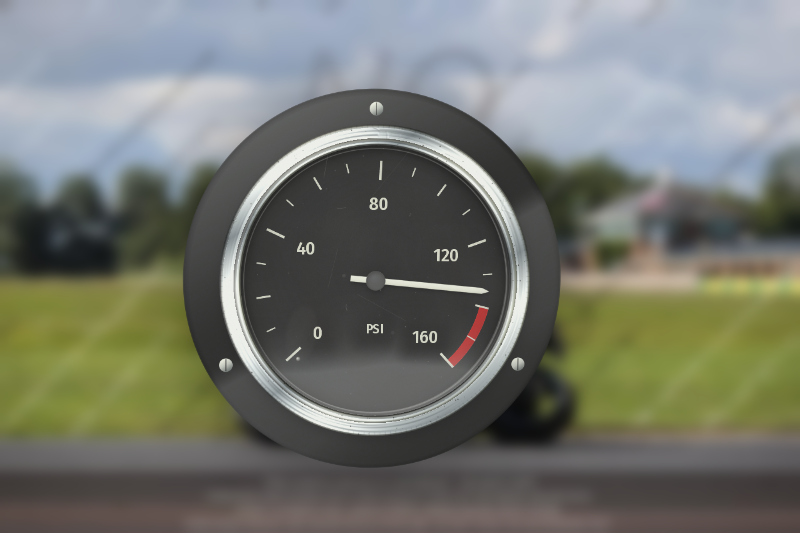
135 psi
